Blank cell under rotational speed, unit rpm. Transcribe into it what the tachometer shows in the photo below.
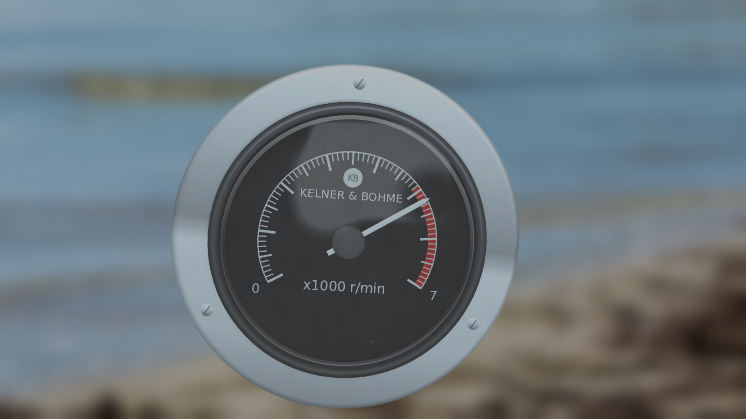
5200 rpm
